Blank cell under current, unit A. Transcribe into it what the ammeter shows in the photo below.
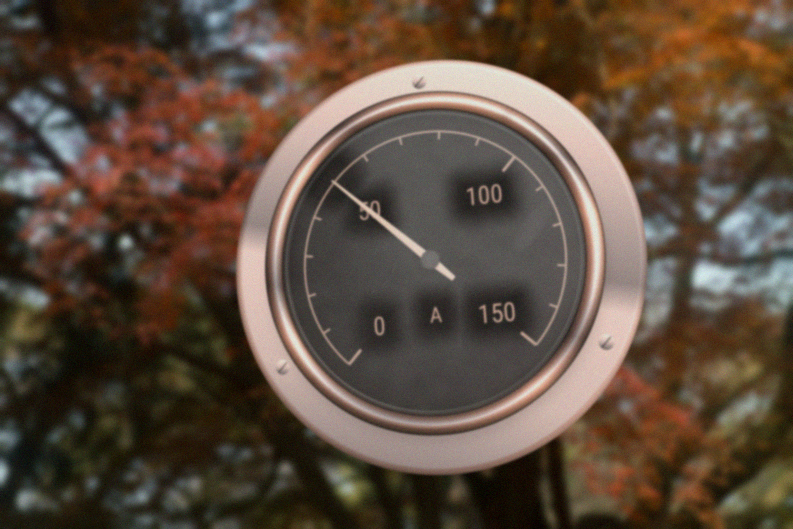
50 A
